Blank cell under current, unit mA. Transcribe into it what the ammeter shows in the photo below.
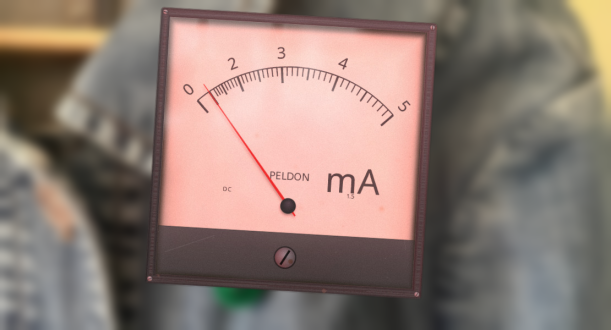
1 mA
